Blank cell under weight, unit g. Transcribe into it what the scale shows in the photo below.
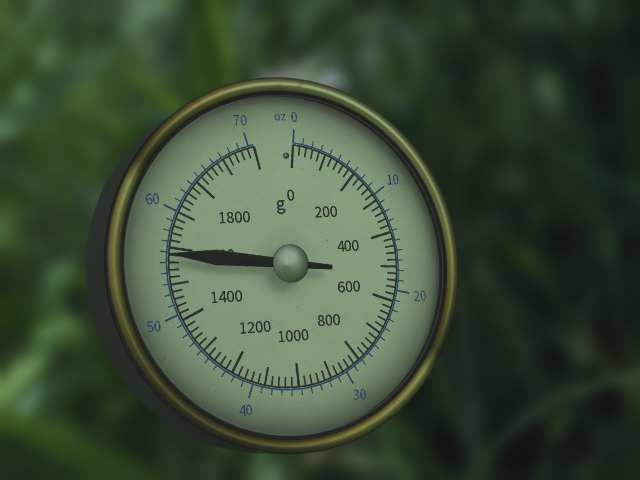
1580 g
